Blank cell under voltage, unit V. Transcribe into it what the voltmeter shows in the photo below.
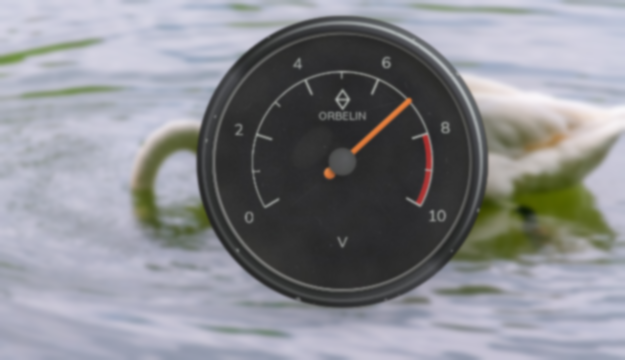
7 V
